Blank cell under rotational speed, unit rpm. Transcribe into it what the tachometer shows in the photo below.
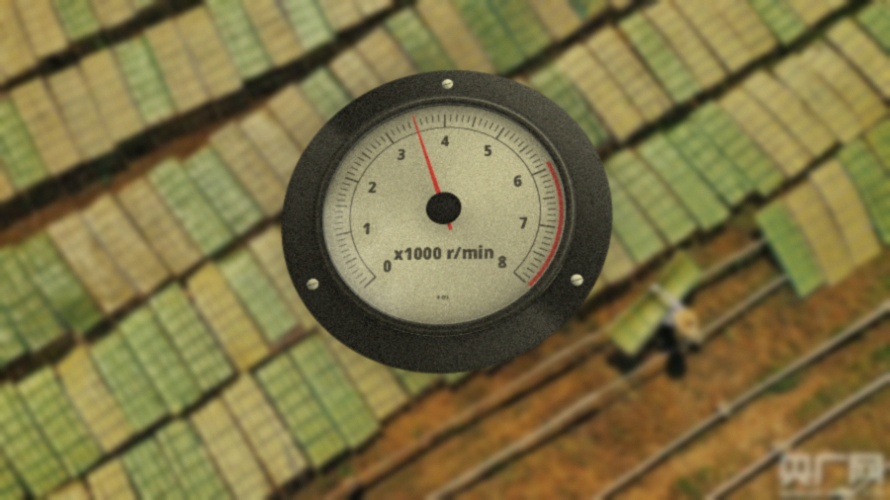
3500 rpm
